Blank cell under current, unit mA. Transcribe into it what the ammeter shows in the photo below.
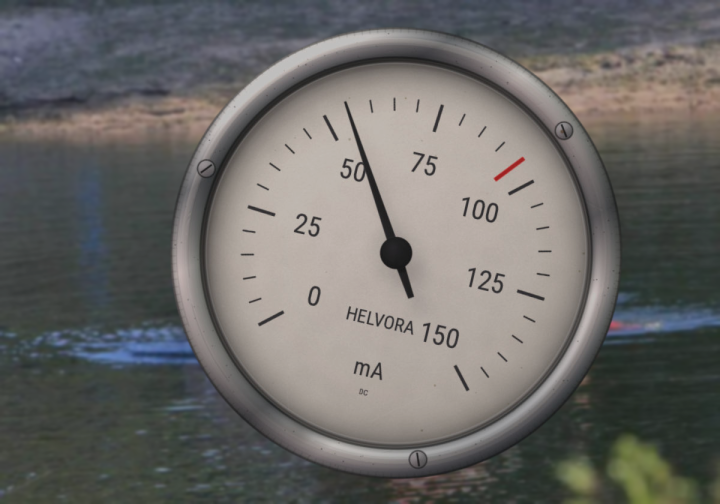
55 mA
